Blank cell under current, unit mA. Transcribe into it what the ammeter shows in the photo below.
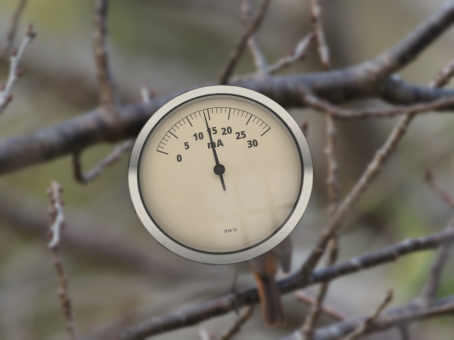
14 mA
